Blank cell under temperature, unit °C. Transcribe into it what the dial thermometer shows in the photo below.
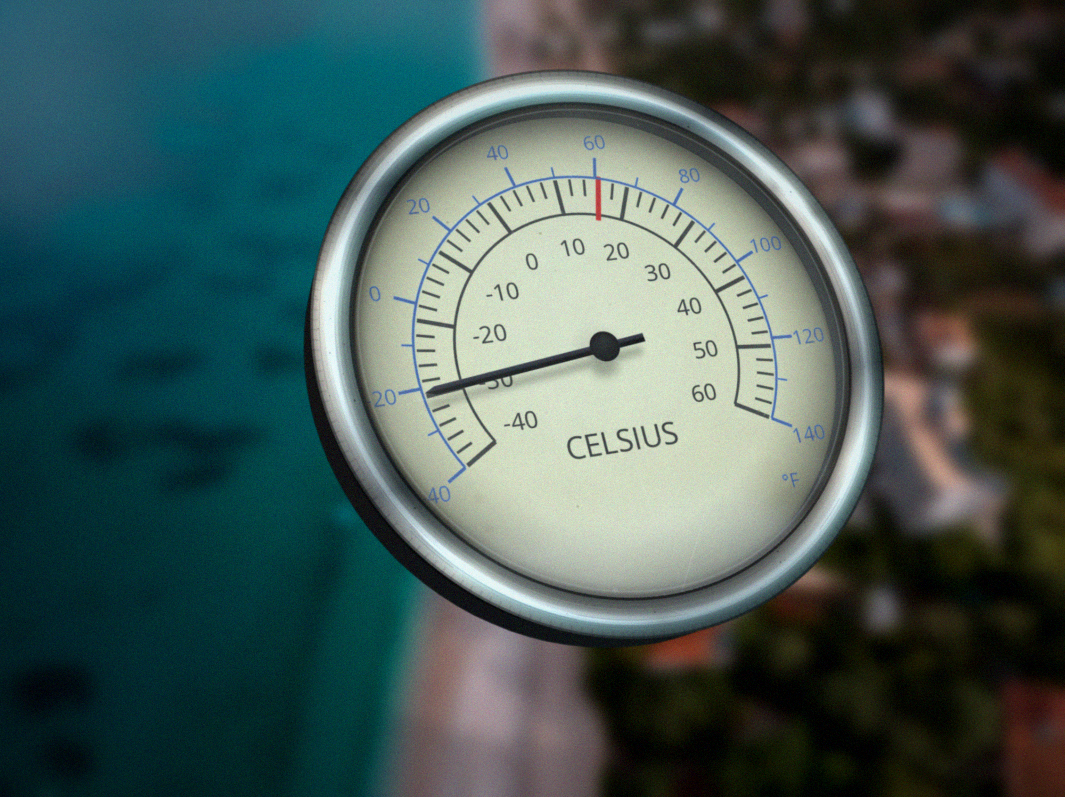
-30 °C
